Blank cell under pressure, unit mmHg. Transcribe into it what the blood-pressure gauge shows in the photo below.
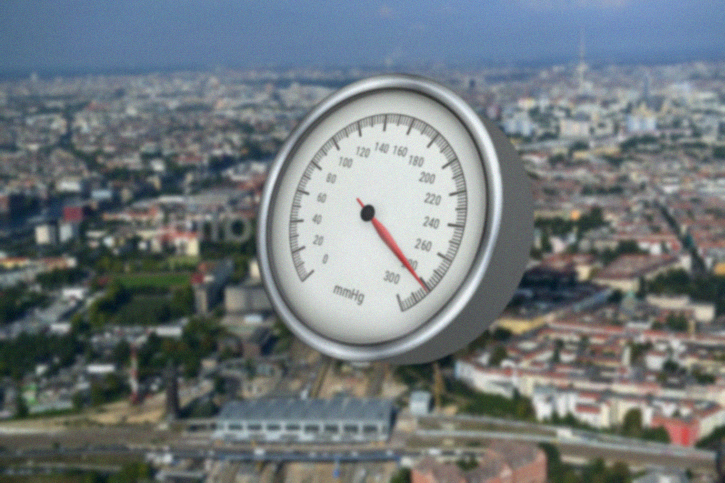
280 mmHg
